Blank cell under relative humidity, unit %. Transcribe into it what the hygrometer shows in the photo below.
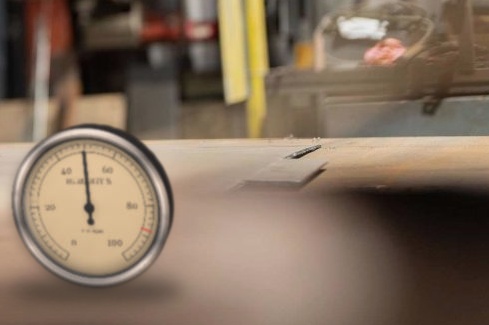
50 %
